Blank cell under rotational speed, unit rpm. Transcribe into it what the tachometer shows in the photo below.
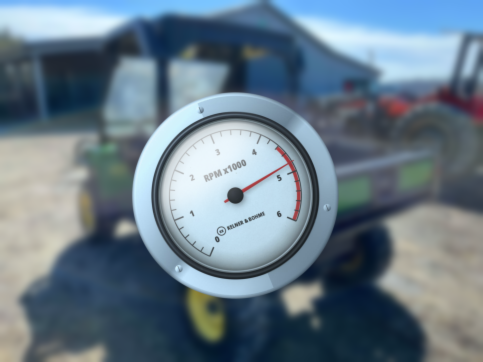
4800 rpm
